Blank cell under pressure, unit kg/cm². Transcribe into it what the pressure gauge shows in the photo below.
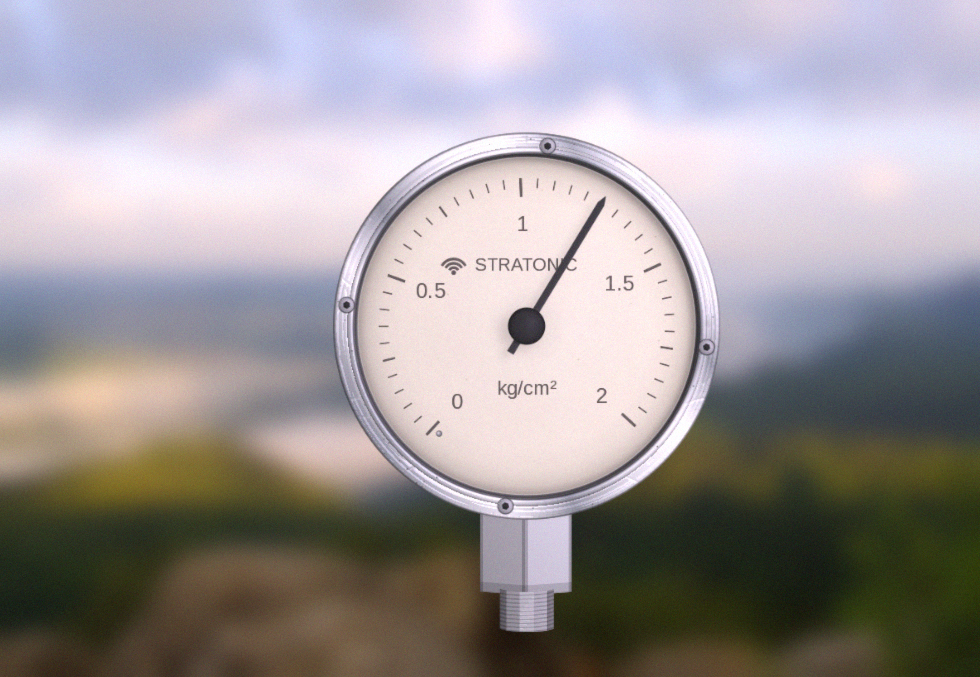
1.25 kg/cm²
